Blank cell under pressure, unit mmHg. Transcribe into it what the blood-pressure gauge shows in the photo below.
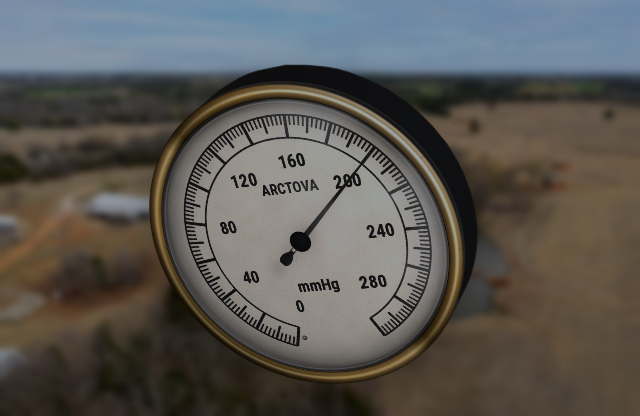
200 mmHg
